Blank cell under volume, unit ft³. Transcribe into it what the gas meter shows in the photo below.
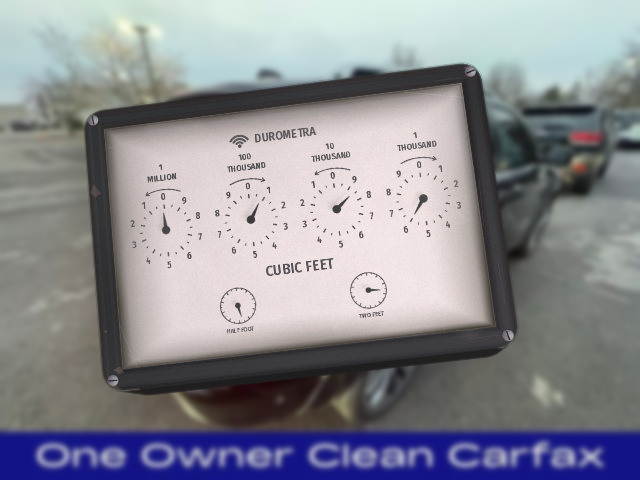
8600 ft³
